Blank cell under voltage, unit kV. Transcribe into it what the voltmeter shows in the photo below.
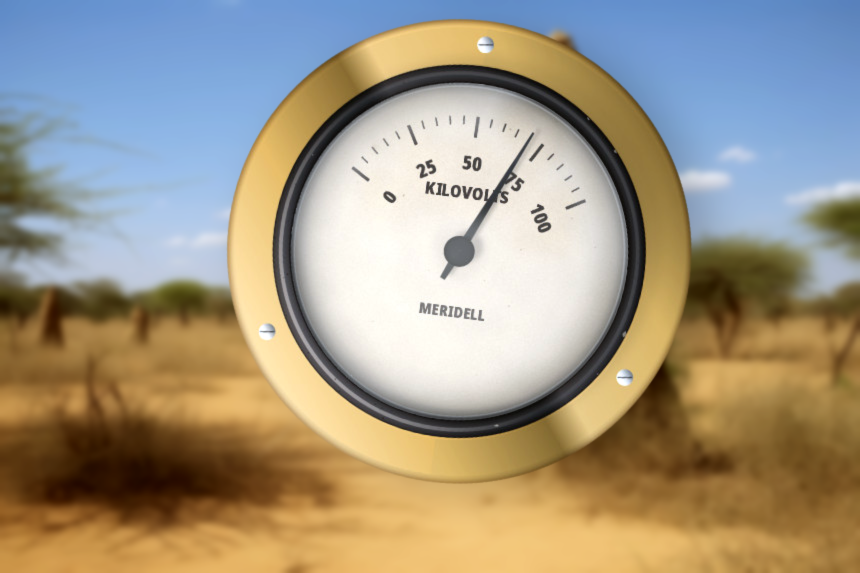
70 kV
